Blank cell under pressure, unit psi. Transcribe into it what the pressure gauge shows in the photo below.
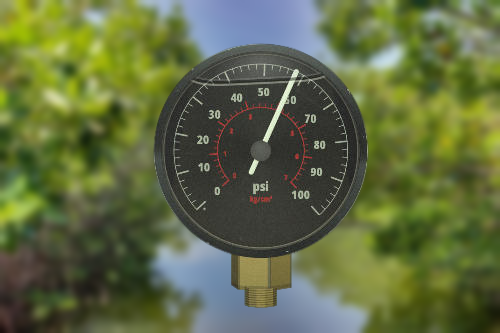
58 psi
